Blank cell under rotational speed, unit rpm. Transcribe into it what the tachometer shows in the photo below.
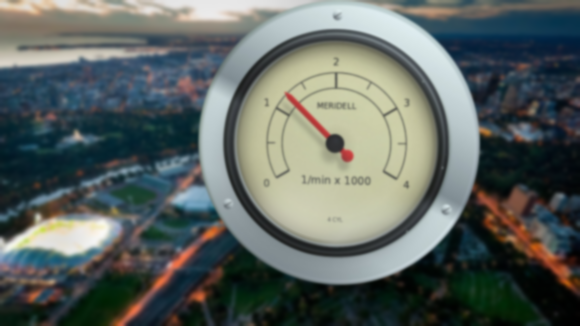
1250 rpm
